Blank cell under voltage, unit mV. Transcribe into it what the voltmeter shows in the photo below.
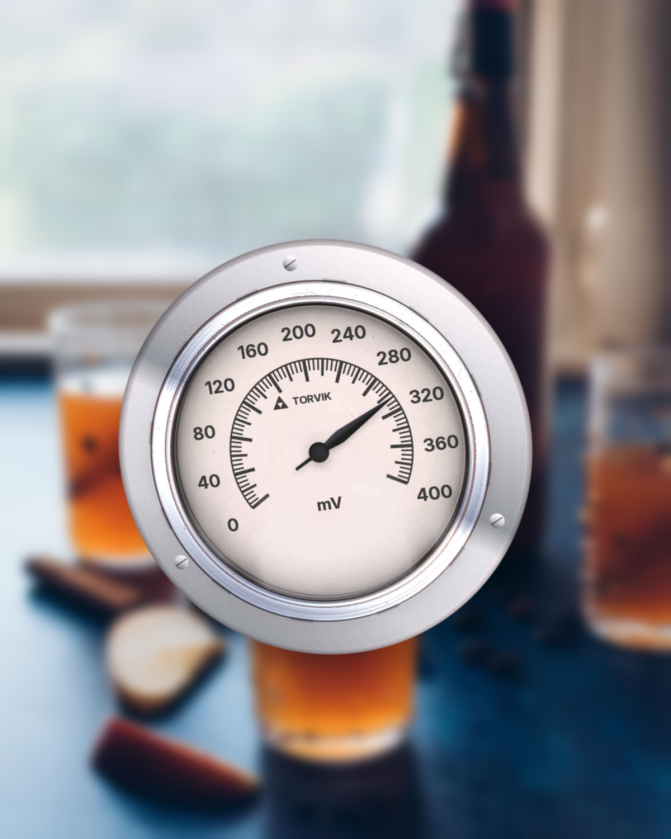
305 mV
